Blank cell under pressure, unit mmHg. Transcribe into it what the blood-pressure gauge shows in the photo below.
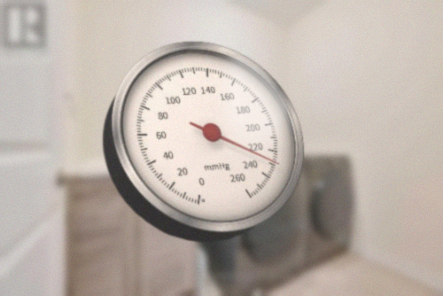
230 mmHg
